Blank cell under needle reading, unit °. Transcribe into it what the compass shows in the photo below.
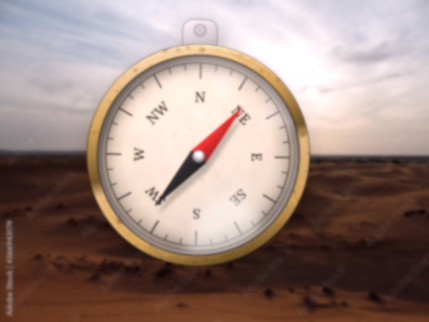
40 °
